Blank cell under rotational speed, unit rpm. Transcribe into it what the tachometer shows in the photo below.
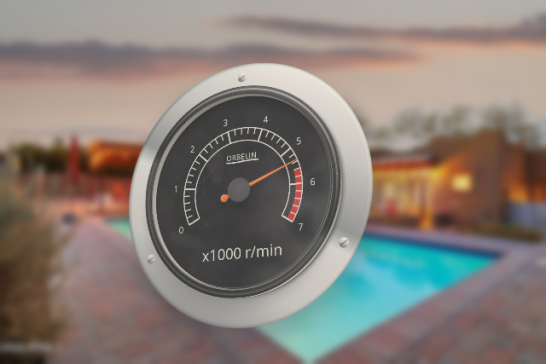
5400 rpm
